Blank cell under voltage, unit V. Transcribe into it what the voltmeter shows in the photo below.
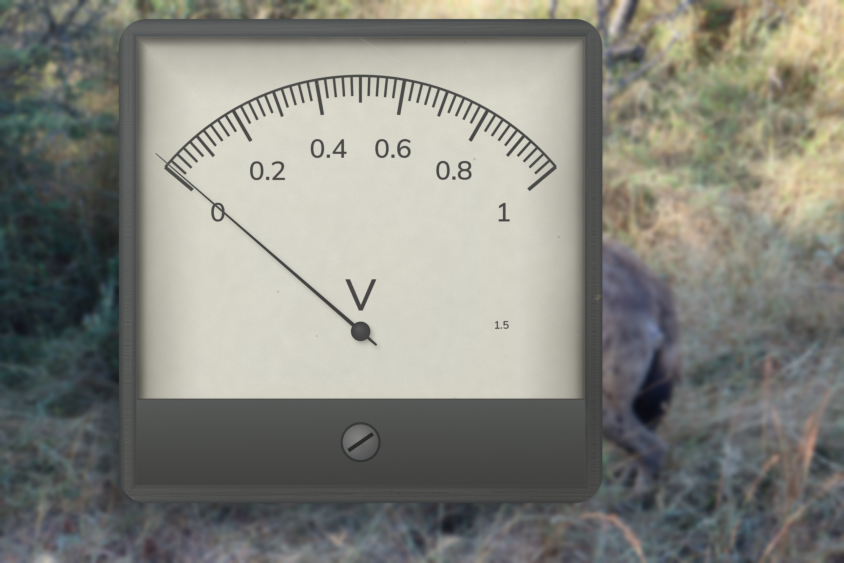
0.01 V
